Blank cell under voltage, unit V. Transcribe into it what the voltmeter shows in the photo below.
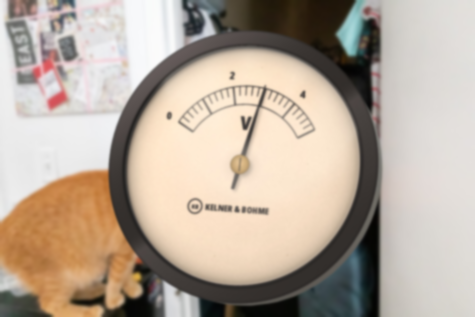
3 V
